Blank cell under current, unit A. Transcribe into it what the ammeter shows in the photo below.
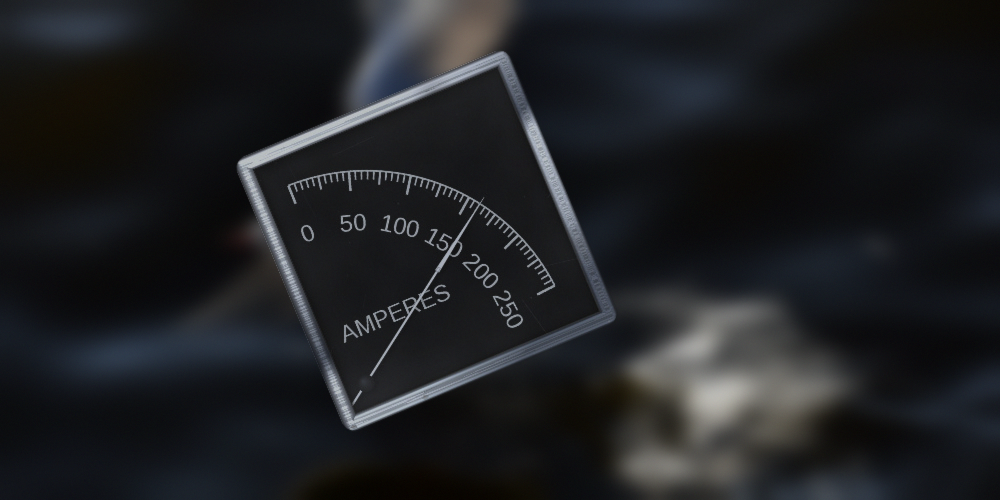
160 A
